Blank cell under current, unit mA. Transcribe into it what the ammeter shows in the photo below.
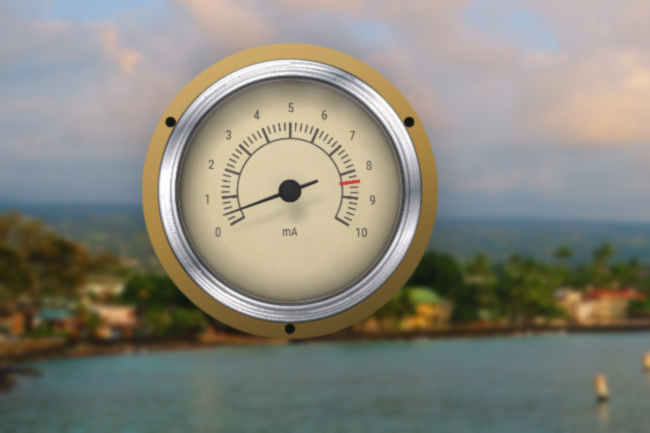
0.4 mA
